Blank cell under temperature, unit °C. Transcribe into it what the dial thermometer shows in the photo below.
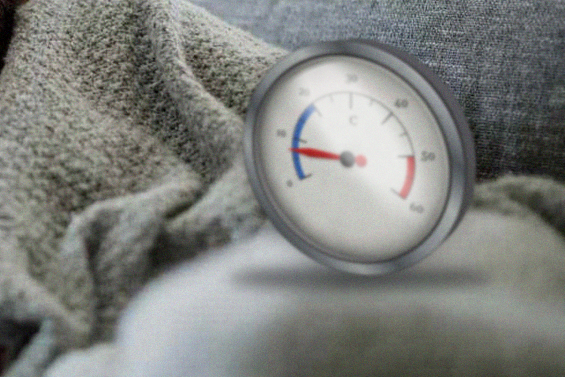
7.5 °C
